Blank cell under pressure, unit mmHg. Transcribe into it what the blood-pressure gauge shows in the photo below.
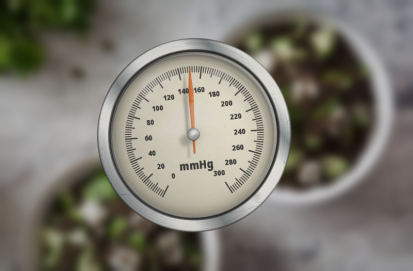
150 mmHg
